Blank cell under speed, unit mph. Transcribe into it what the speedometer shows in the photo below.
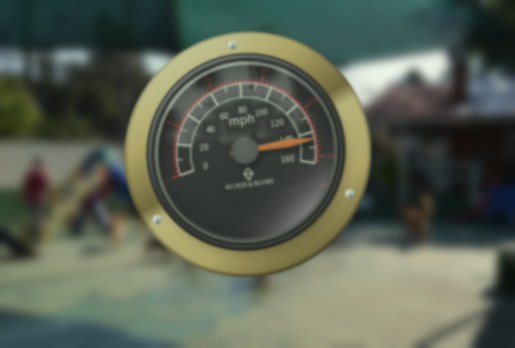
145 mph
